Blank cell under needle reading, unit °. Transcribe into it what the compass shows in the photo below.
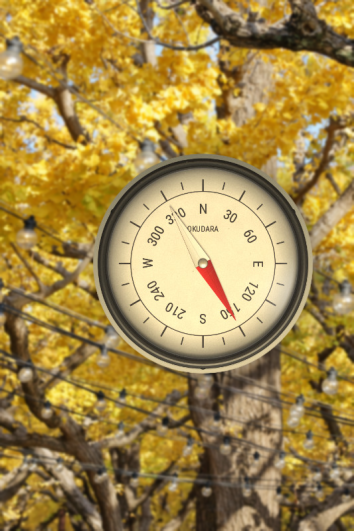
150 °
